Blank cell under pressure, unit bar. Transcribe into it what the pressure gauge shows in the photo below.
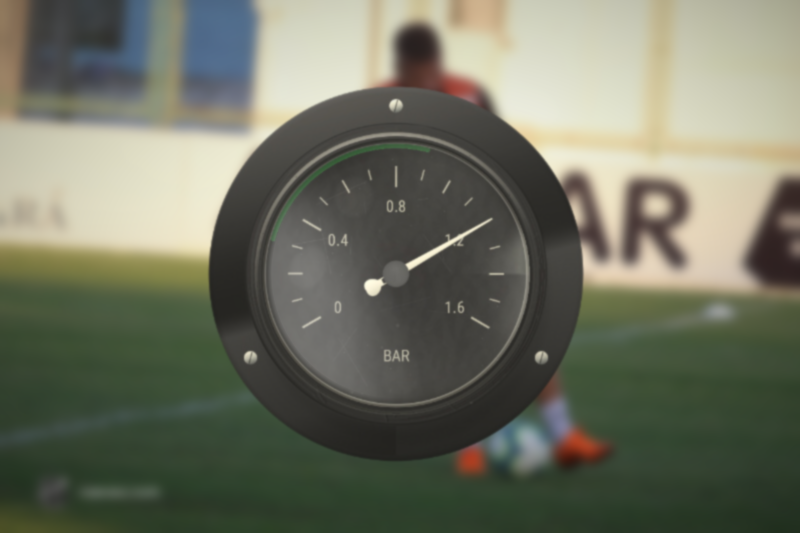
1.2 bar
